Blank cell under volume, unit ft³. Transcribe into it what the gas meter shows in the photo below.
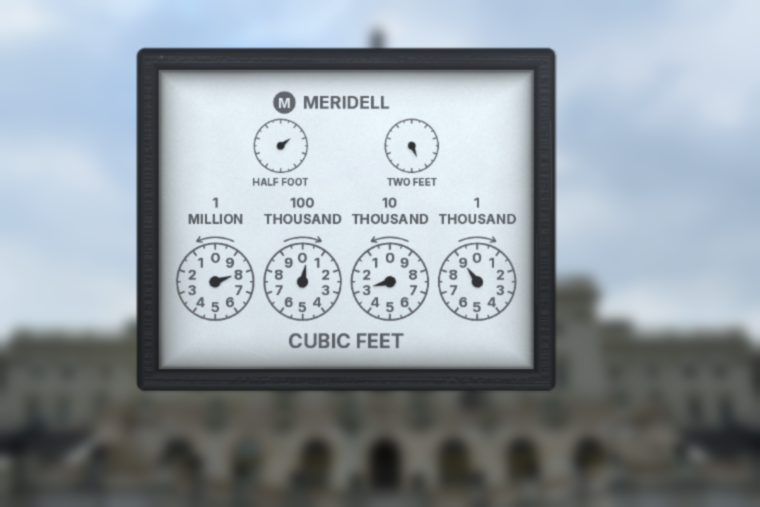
802900 ft³
